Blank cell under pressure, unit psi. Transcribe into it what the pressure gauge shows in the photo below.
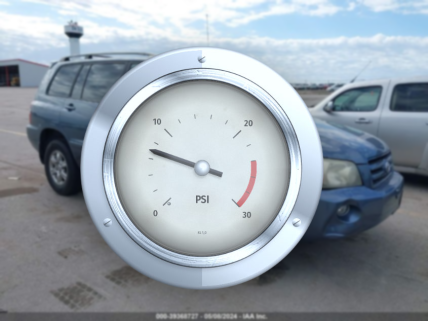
7 psi
